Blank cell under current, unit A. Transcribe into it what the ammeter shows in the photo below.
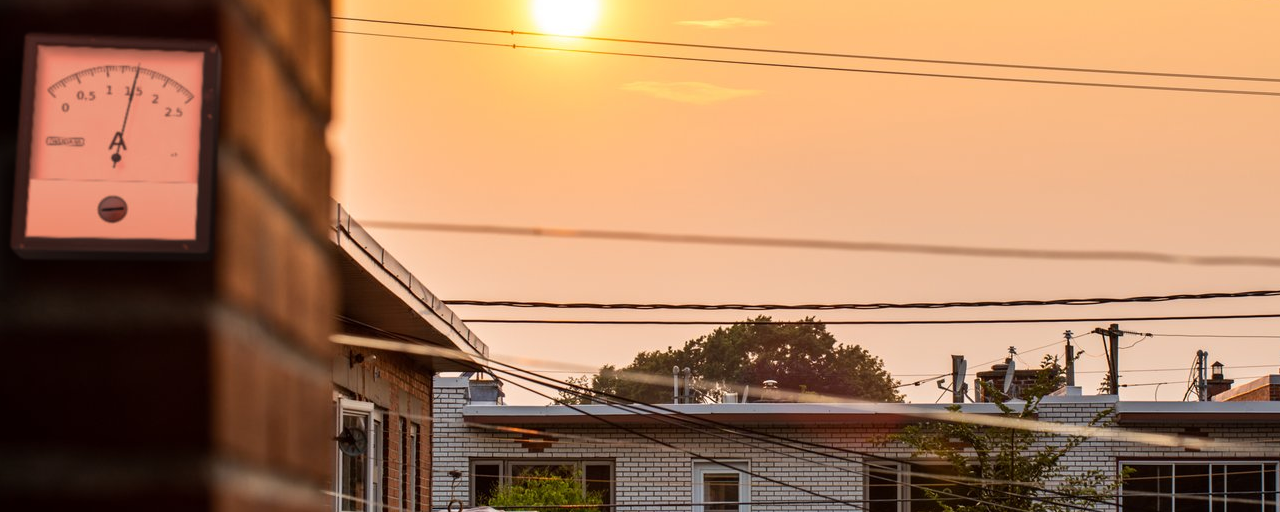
1.5 A
